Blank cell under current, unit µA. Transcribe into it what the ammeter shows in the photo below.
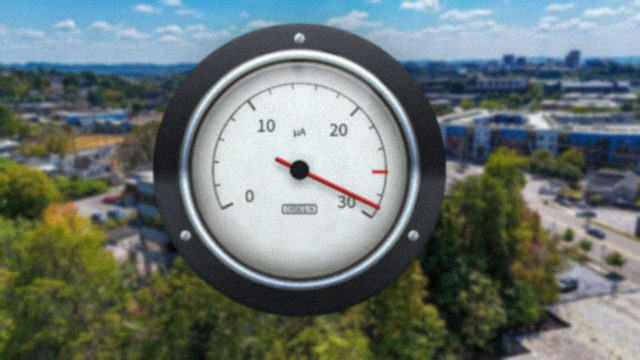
29 µA
